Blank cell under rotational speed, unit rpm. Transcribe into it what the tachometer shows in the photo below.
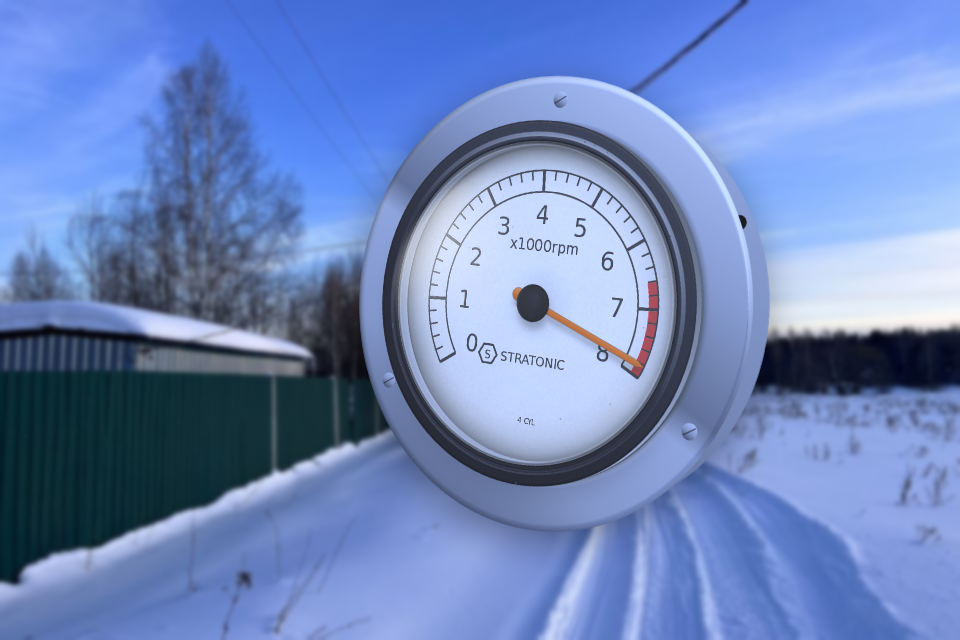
7800 rpm
